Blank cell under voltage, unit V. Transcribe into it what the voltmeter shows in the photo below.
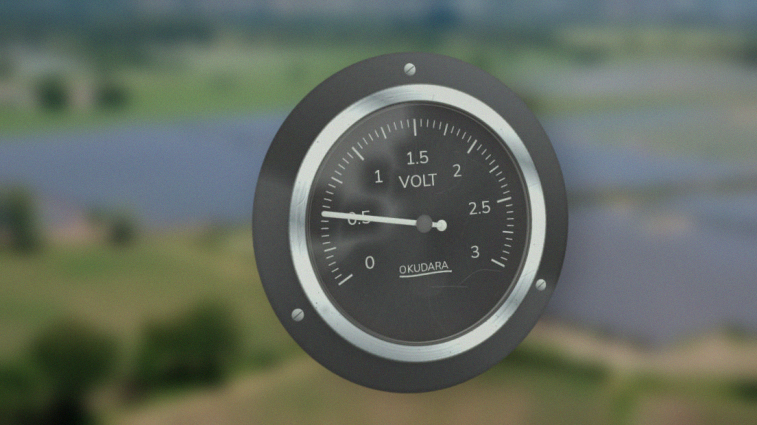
0.5 V
